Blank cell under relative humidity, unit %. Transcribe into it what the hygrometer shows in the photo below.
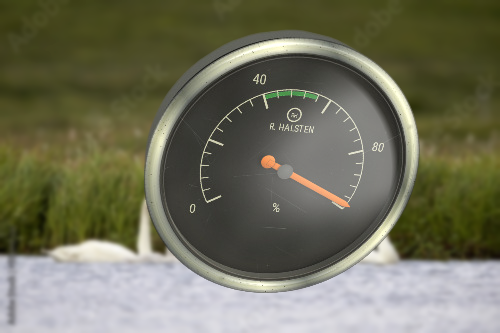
98 %
